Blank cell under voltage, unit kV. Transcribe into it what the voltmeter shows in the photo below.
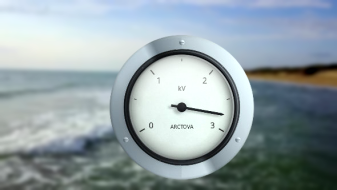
2.75 kV
